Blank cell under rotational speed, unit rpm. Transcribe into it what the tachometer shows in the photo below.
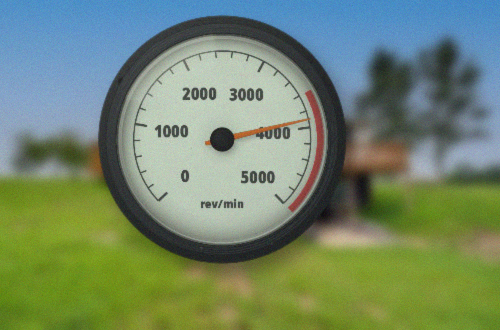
3900 rpm
